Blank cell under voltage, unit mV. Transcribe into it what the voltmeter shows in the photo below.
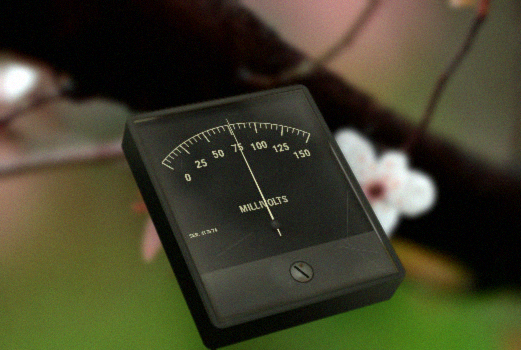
75 mV
